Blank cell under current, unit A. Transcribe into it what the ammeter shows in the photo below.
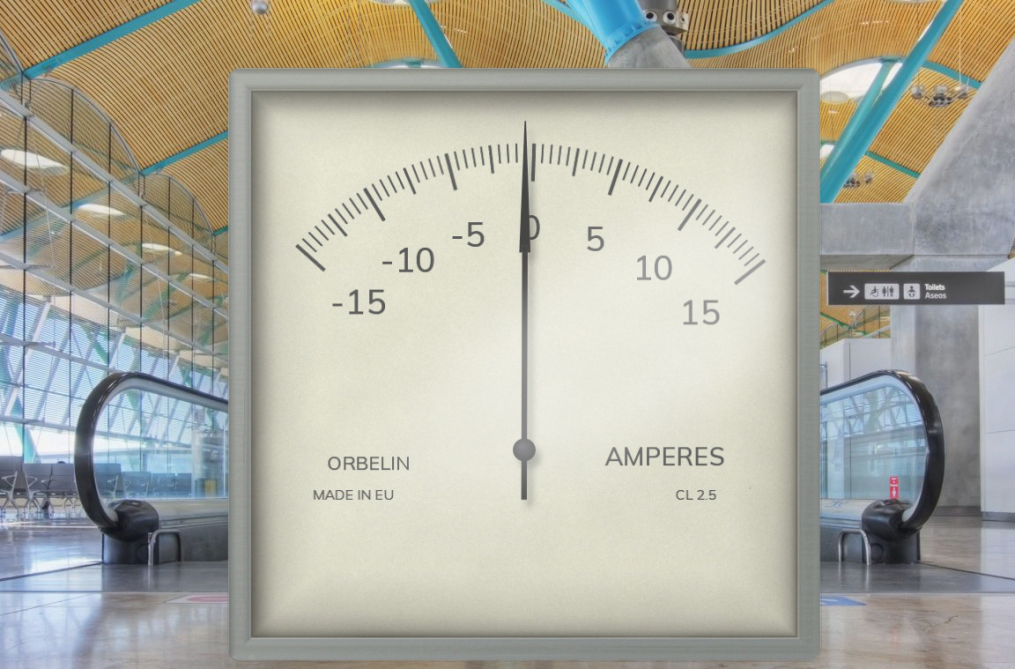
-0.5 A
